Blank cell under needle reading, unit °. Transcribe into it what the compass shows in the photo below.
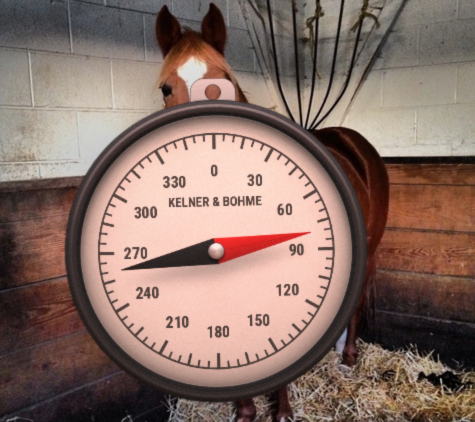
80 °
